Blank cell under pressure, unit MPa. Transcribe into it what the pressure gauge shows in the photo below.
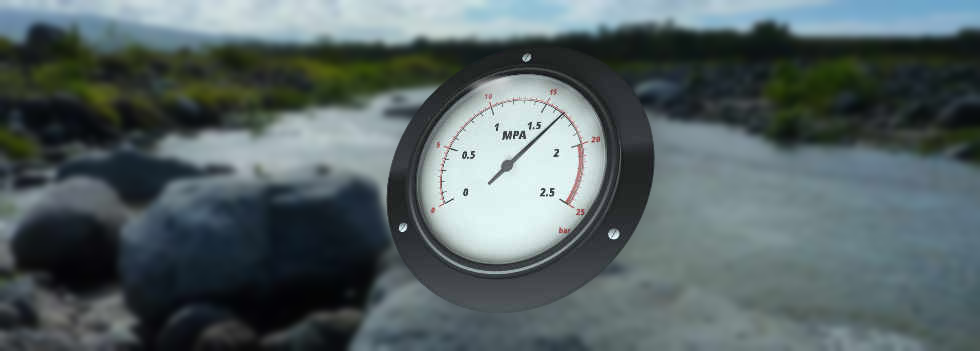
1.7 MPa
